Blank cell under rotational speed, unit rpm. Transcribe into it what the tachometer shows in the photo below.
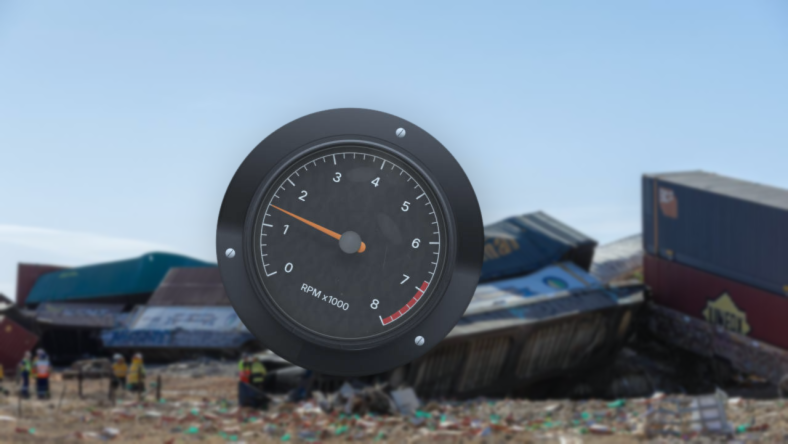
1400 rpm
